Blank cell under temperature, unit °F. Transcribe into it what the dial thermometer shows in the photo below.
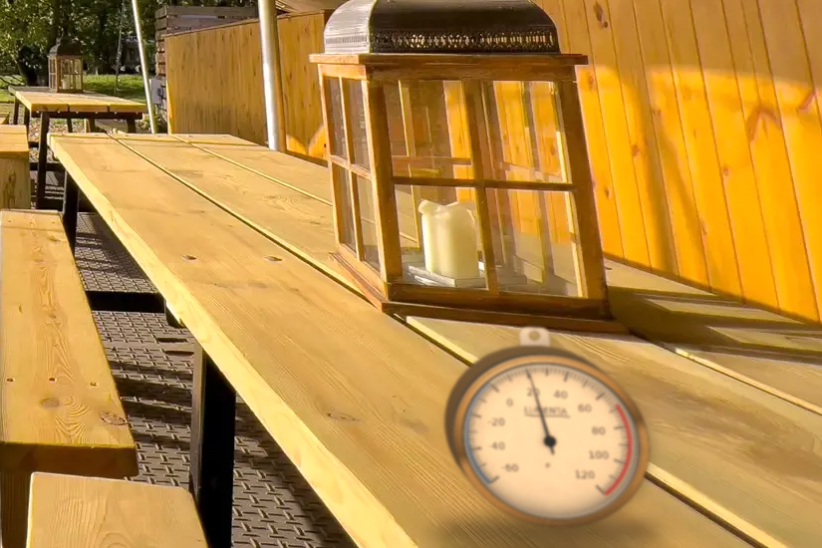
20 °F
